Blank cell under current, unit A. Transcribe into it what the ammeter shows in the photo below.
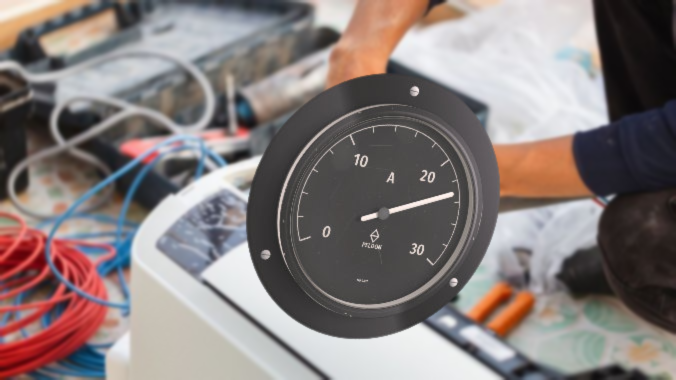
23 A
